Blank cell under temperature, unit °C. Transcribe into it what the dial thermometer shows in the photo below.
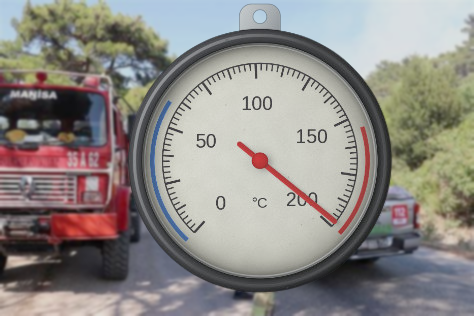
197.5 °C
